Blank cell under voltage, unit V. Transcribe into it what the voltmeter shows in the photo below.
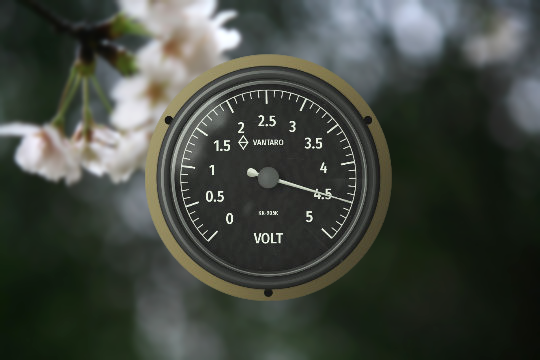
4.5 V
